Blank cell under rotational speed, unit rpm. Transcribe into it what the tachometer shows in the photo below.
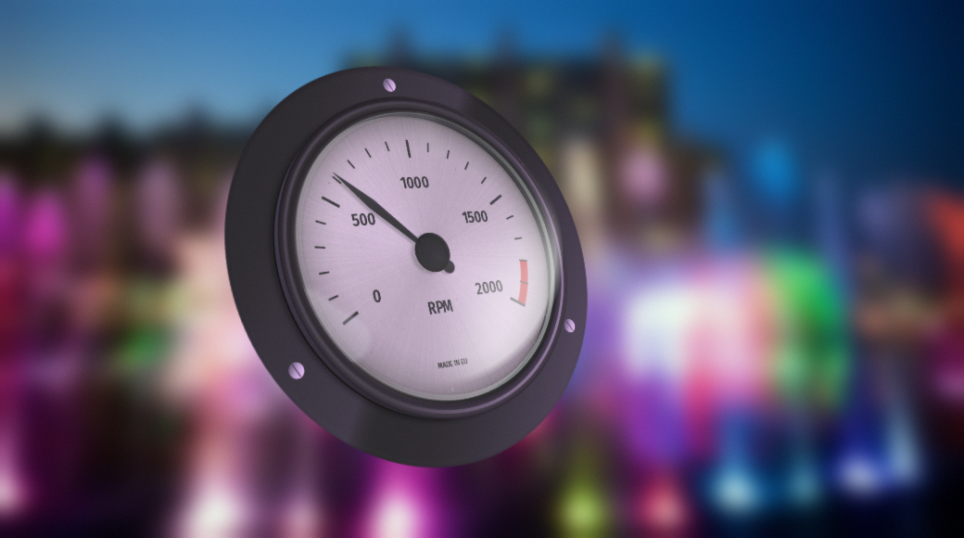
600 rpm
